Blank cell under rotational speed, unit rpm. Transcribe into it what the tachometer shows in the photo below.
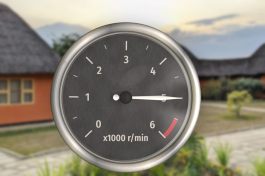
5000 rpm
